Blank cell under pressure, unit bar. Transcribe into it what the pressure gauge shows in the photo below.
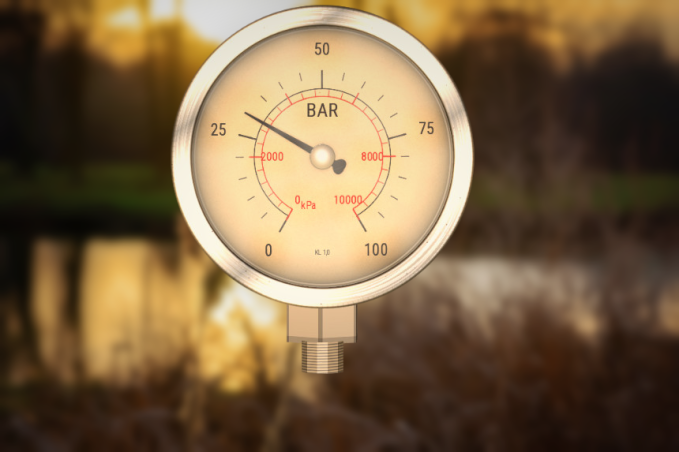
30 bar
